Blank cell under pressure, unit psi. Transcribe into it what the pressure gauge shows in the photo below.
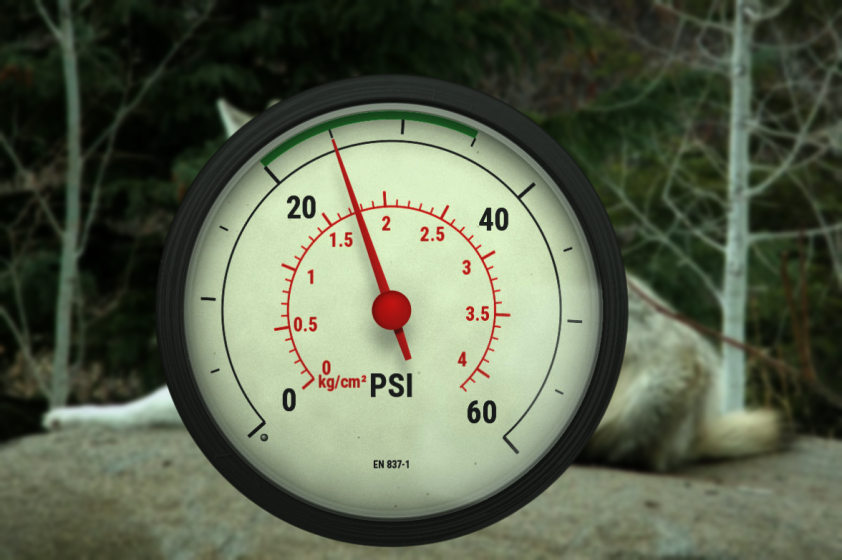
25 psi
